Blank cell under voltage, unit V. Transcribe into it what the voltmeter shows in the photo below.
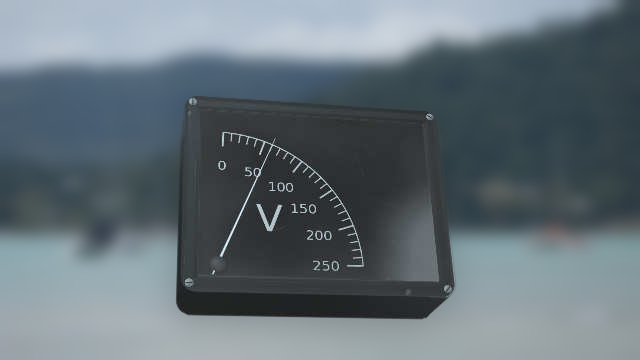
60 V
